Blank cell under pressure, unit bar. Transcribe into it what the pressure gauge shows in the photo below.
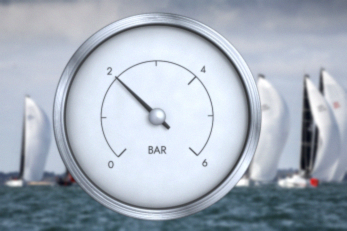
2 bar
